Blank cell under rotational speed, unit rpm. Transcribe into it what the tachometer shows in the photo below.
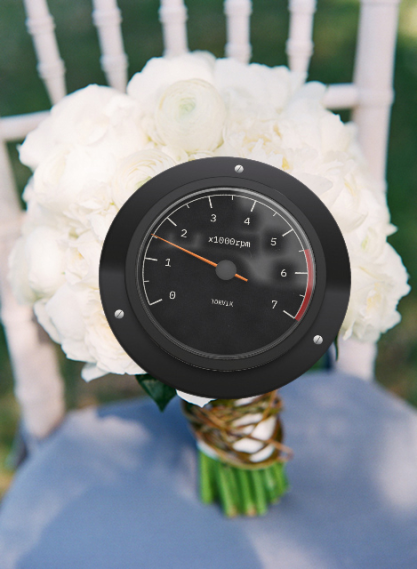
1500 rpm
